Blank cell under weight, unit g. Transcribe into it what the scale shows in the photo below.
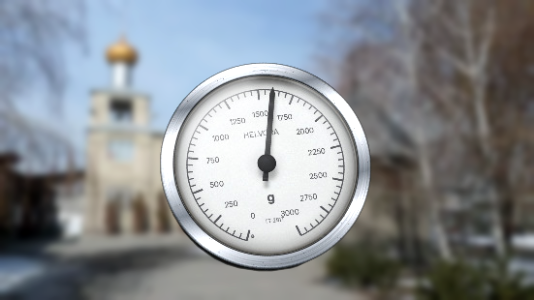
1600 g
